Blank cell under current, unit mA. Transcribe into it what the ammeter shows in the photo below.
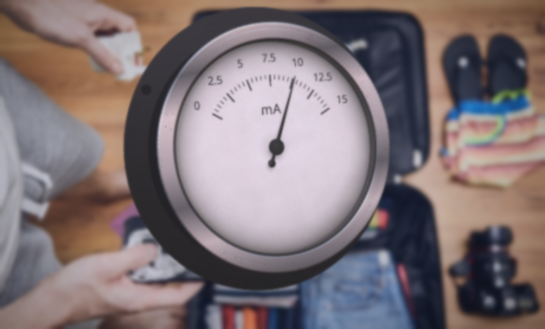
10 mA
